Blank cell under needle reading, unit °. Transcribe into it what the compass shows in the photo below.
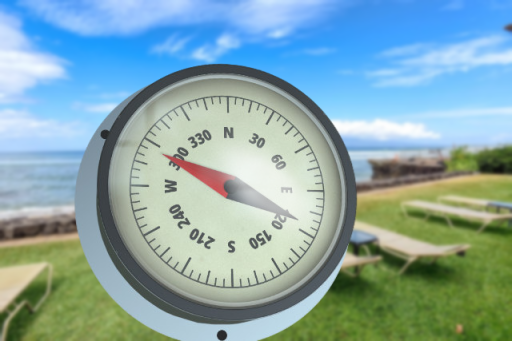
295 °
